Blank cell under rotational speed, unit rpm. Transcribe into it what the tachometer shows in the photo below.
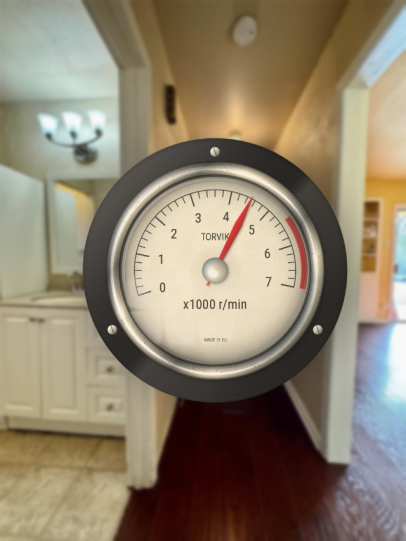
4500 rpm
